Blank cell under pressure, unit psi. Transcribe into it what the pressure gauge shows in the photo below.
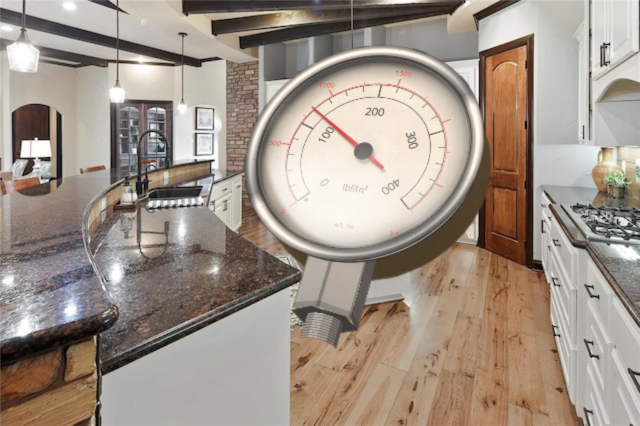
120 psi
